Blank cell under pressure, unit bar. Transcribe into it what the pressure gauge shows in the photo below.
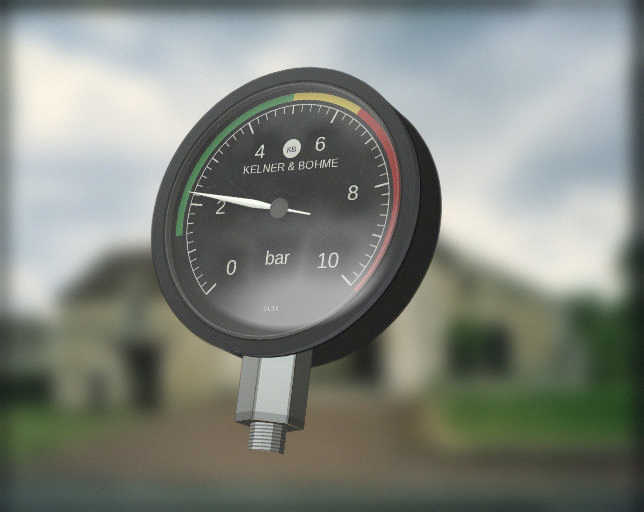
2.2 bar
